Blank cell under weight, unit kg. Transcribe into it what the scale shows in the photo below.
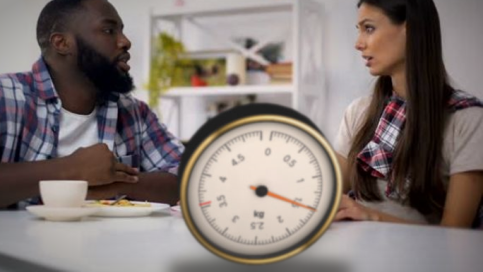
1.5 kg
